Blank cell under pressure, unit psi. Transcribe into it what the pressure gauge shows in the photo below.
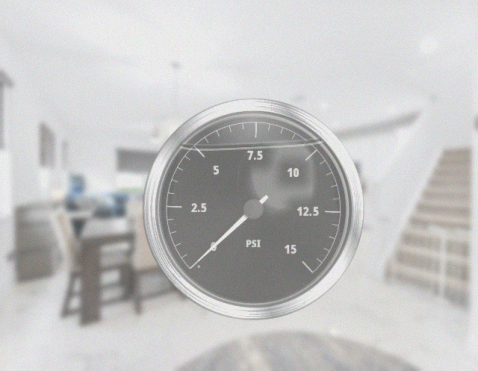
0 psi
